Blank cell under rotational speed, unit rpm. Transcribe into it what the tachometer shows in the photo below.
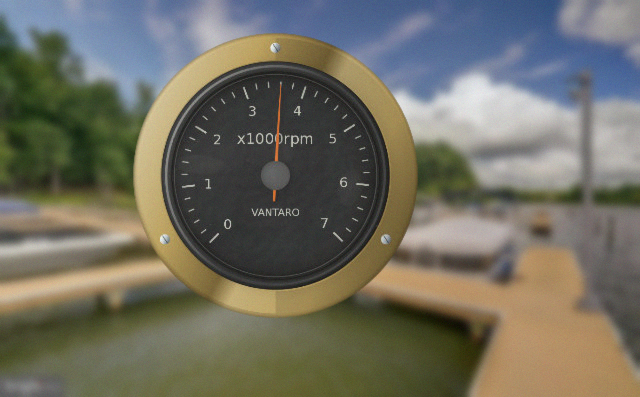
3600 rpm
